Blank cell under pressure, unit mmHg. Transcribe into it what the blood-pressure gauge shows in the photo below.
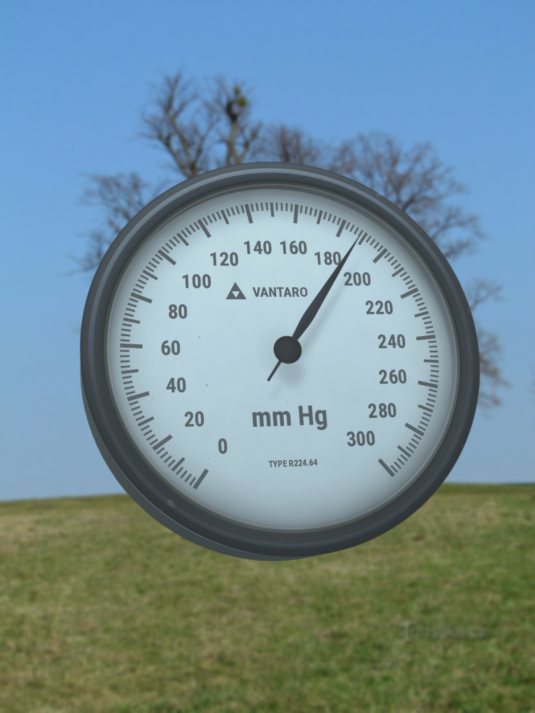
188 mmHg
